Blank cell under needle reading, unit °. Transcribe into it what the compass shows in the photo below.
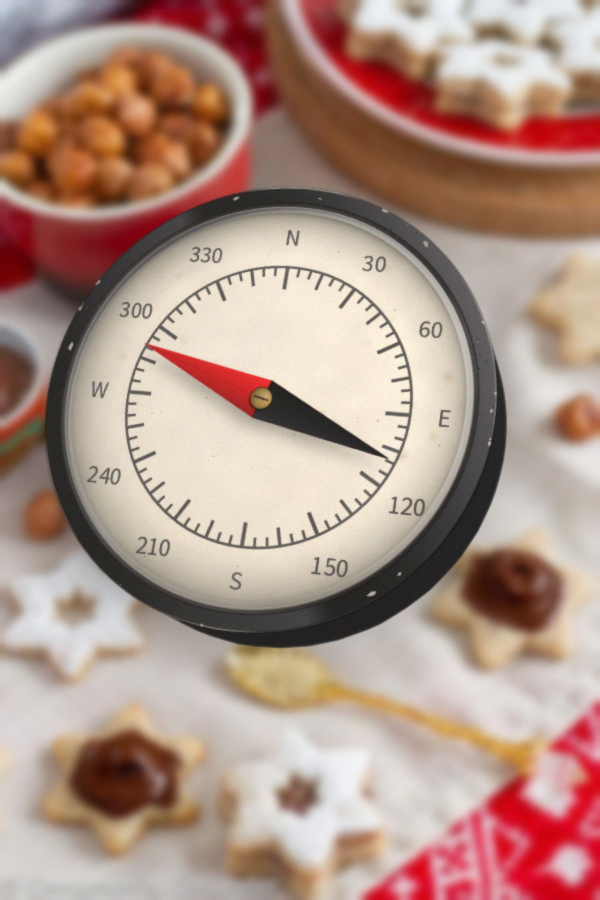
290 °
